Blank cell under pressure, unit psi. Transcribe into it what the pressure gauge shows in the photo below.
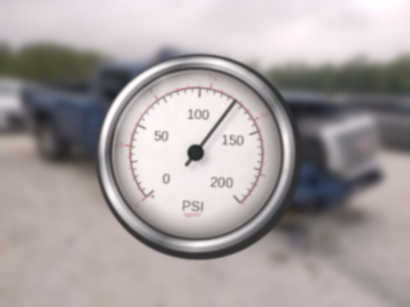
125 psi
